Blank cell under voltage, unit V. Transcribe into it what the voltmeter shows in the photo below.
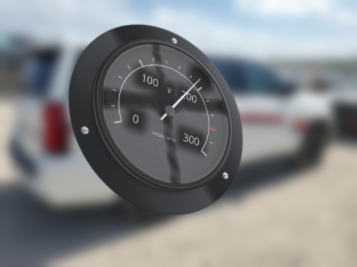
190 V
